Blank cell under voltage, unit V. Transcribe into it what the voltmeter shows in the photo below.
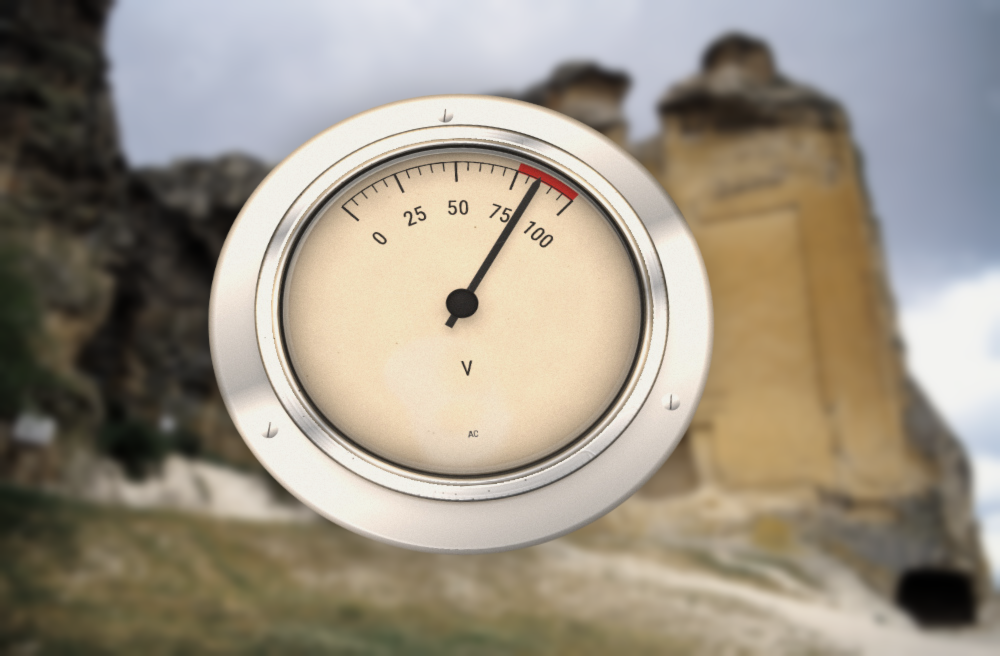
85 V
